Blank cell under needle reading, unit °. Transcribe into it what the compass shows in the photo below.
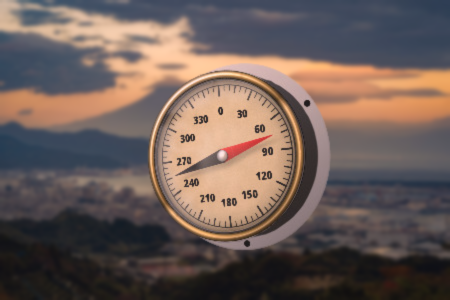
75 °
